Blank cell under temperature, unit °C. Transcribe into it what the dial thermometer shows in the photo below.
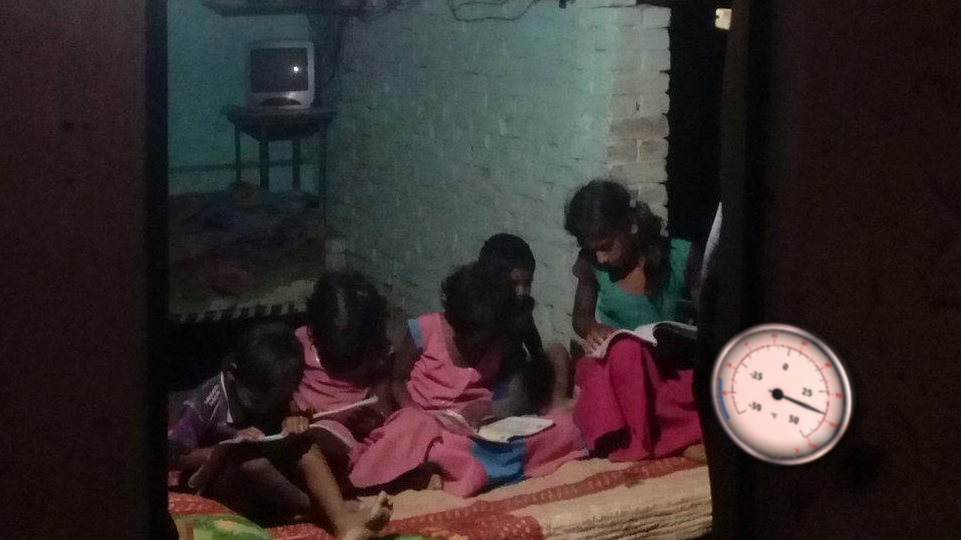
35 °C
